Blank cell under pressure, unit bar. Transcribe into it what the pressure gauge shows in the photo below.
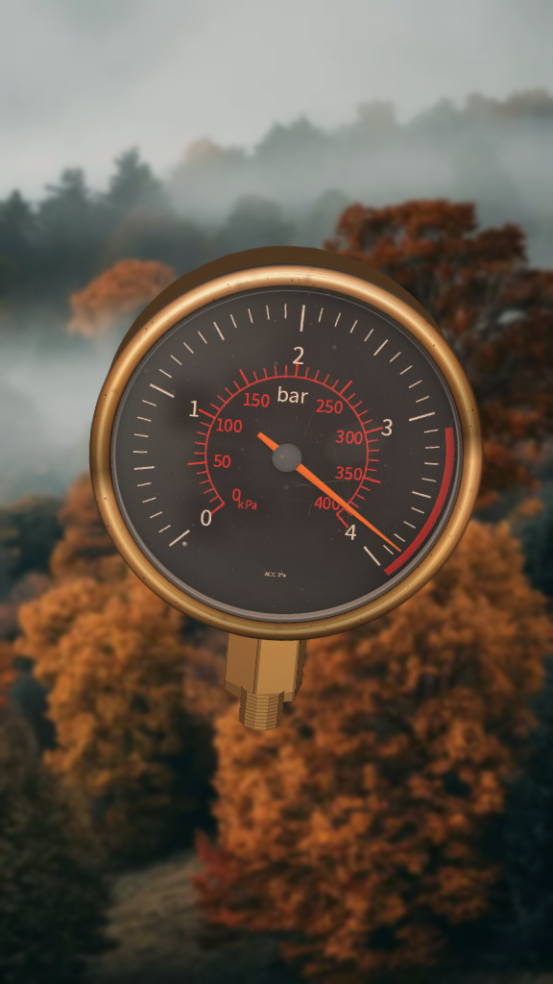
3.85 bar
